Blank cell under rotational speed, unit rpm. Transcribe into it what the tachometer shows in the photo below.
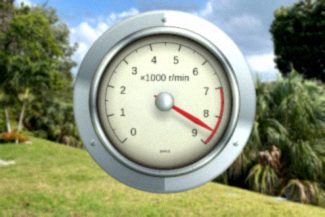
8500 rpm
